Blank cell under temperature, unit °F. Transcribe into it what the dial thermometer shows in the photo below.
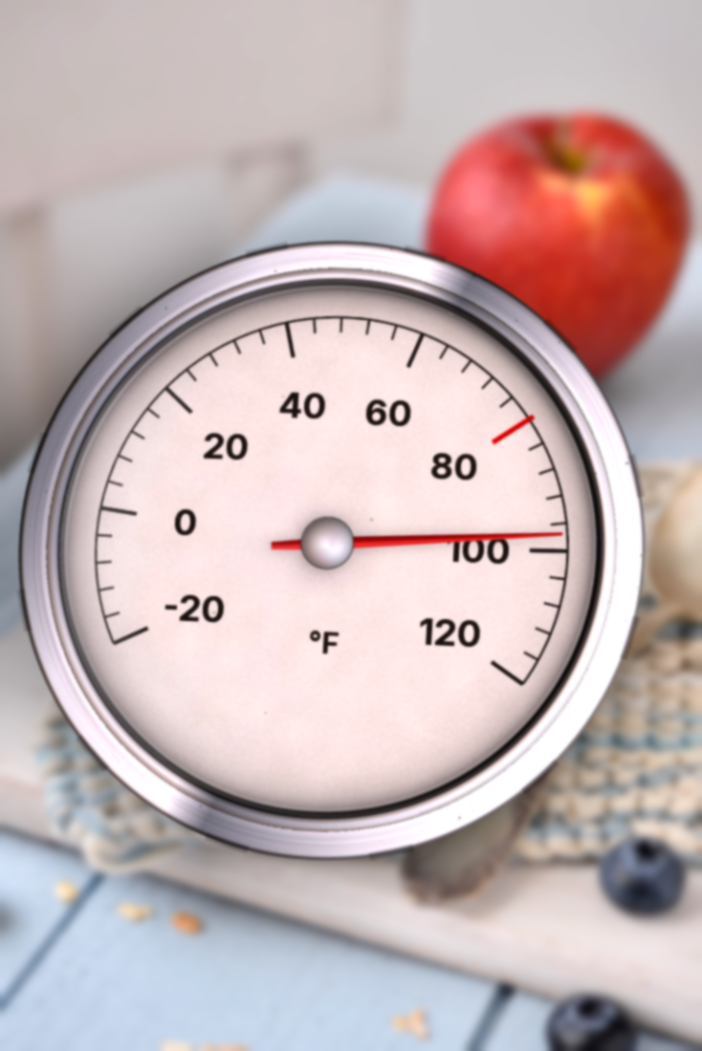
98 °F
